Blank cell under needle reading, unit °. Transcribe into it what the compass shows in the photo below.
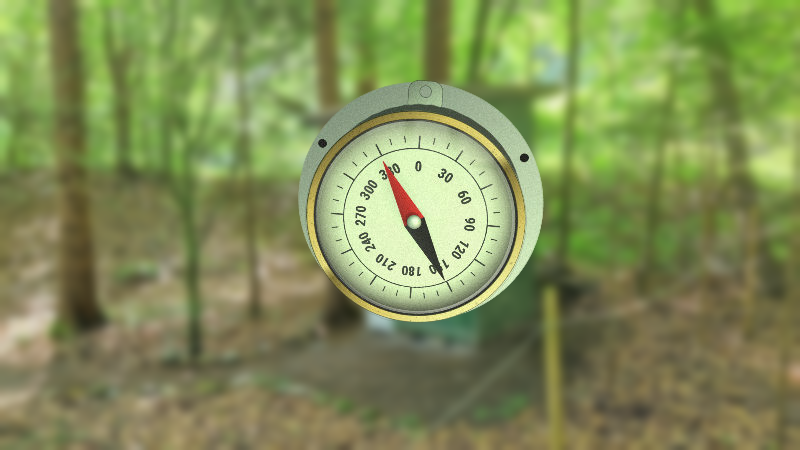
330 °
